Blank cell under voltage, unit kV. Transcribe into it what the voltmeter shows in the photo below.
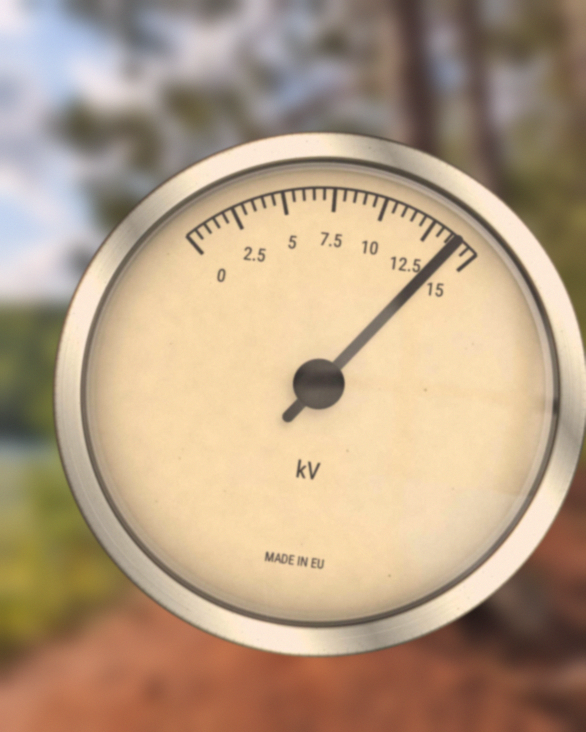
14 kV
